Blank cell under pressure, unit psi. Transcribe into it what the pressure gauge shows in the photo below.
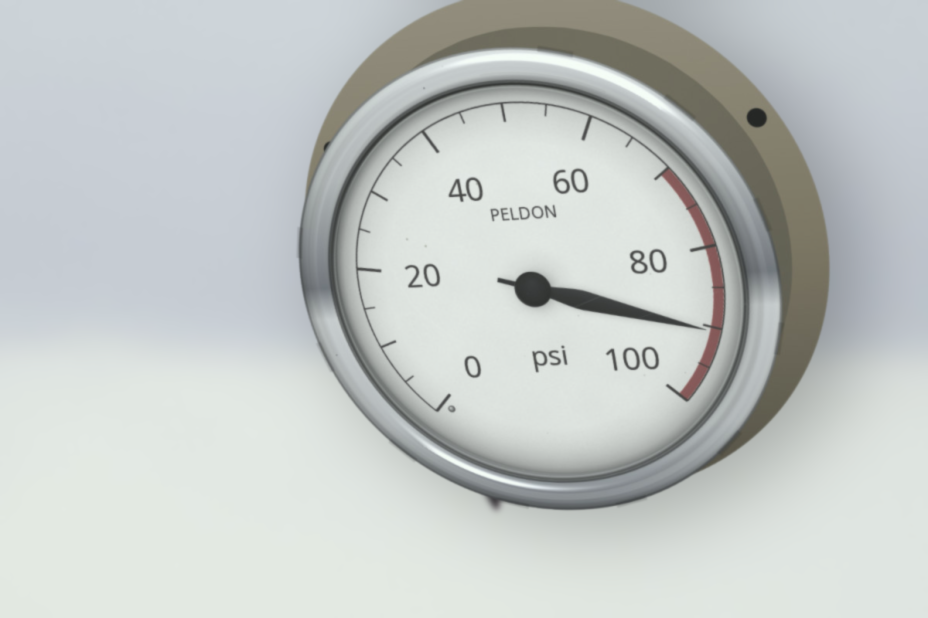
90 psi
